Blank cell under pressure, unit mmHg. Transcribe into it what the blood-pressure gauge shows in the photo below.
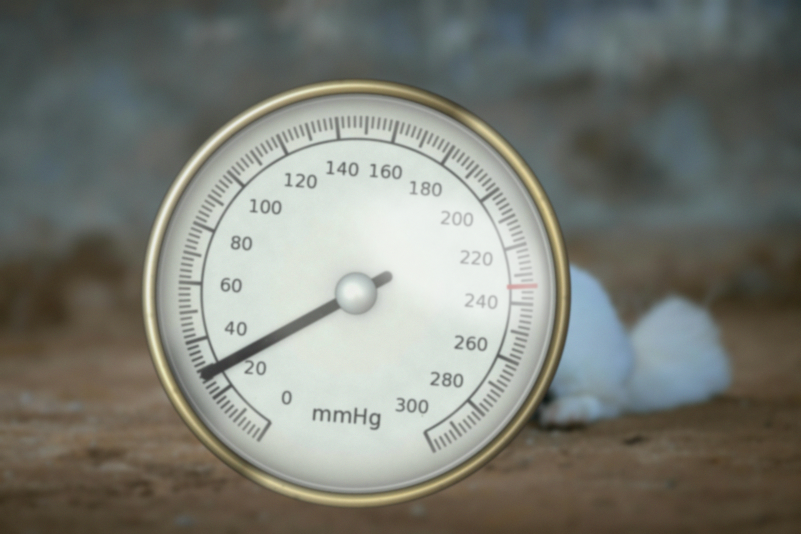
28 mmHg
